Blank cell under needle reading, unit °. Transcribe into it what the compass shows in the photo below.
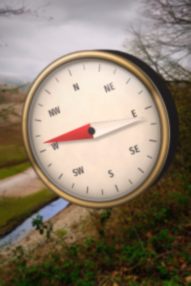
277.5 °
